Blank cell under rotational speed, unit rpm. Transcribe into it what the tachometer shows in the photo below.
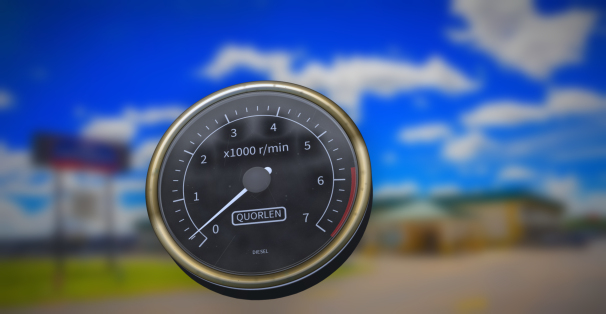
200 rpm
